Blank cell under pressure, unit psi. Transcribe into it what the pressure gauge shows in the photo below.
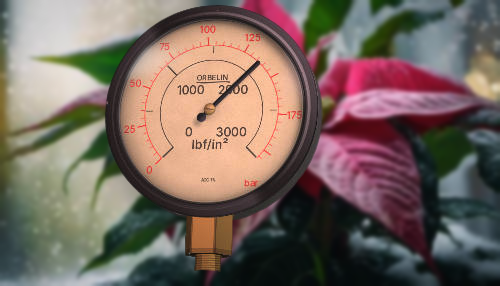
2000 psi
